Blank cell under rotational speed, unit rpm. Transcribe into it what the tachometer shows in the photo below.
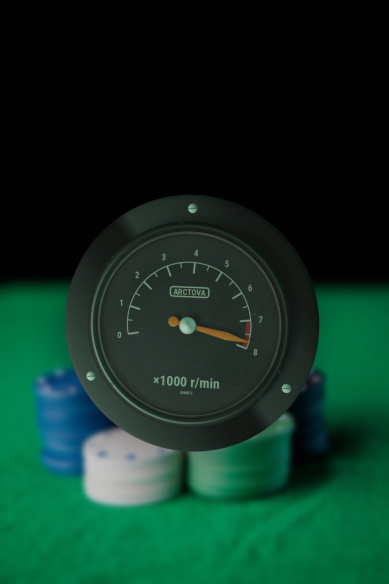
7750 rpm
